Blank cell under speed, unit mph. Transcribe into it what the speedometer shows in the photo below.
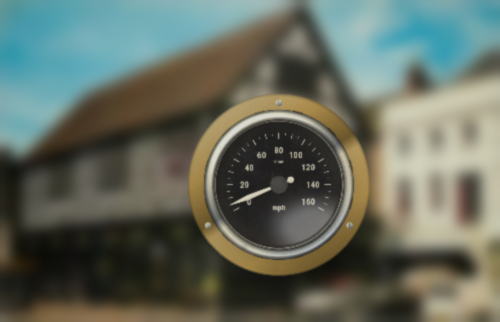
5 mph
